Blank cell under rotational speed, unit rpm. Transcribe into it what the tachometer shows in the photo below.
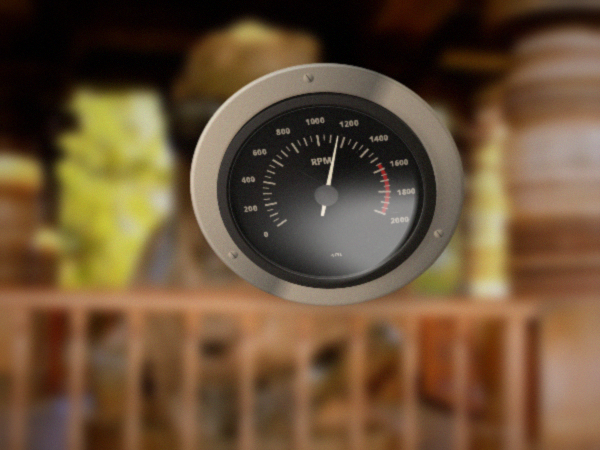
1150 rpm
